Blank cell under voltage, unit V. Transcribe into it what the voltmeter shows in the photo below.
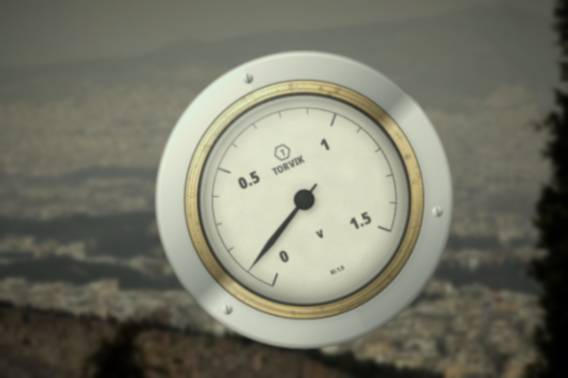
0.1 V
